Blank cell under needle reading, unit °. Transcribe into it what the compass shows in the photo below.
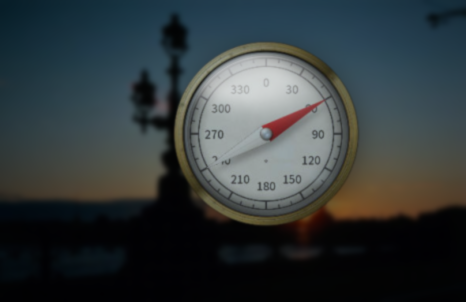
60 °
